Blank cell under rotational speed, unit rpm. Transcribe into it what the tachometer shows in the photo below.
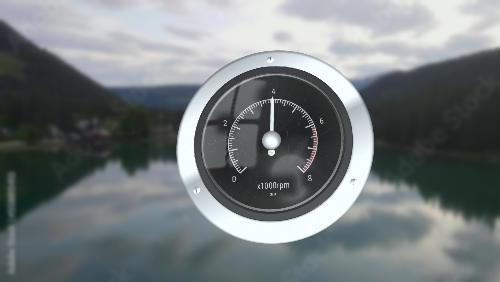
4000 rpm
